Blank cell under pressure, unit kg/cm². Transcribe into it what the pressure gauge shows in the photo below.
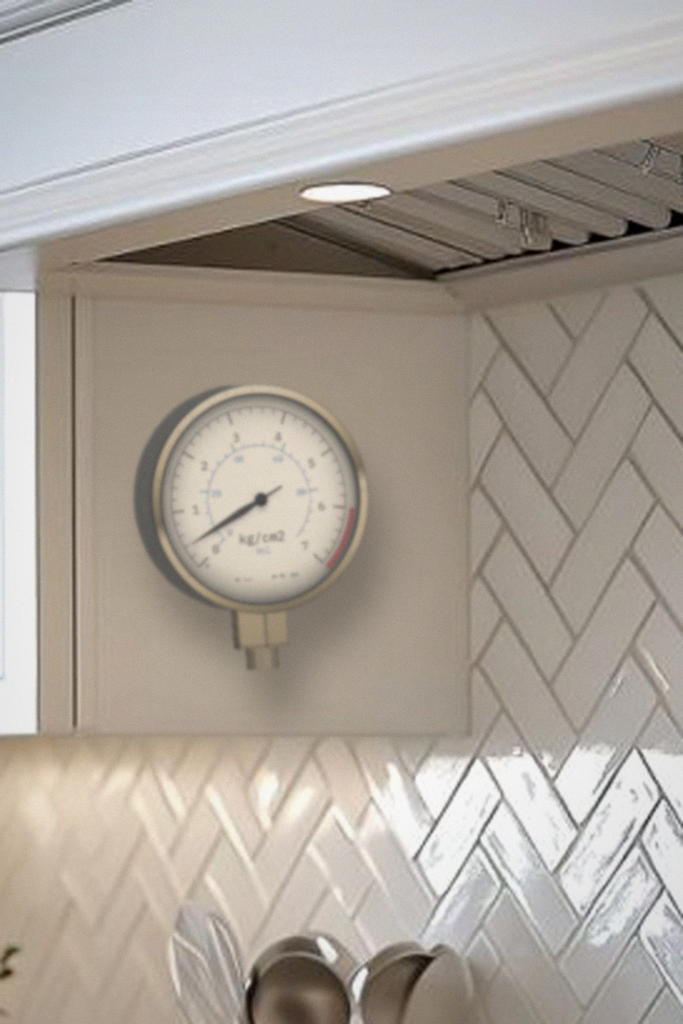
0.4 kg/cm²
